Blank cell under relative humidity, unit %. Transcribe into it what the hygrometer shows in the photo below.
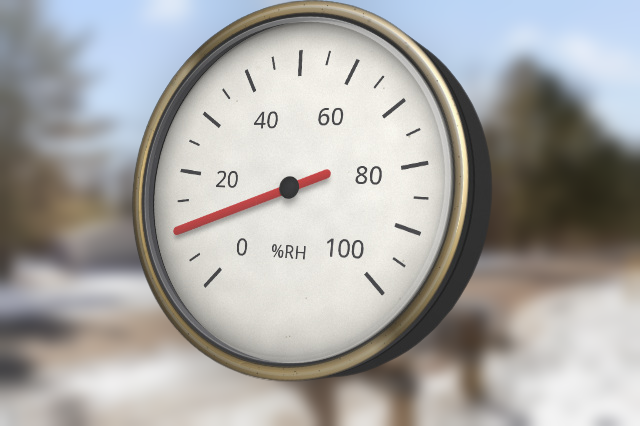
10 %
